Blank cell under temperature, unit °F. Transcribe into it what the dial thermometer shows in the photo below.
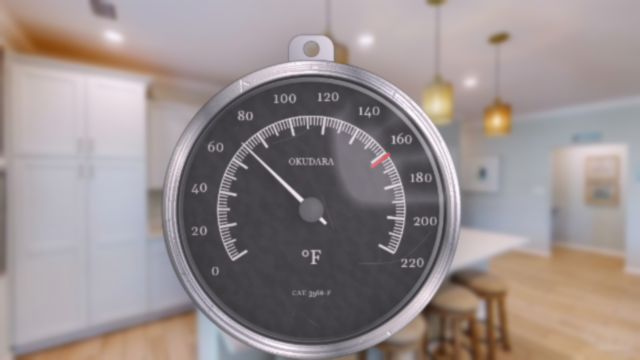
70 °F
